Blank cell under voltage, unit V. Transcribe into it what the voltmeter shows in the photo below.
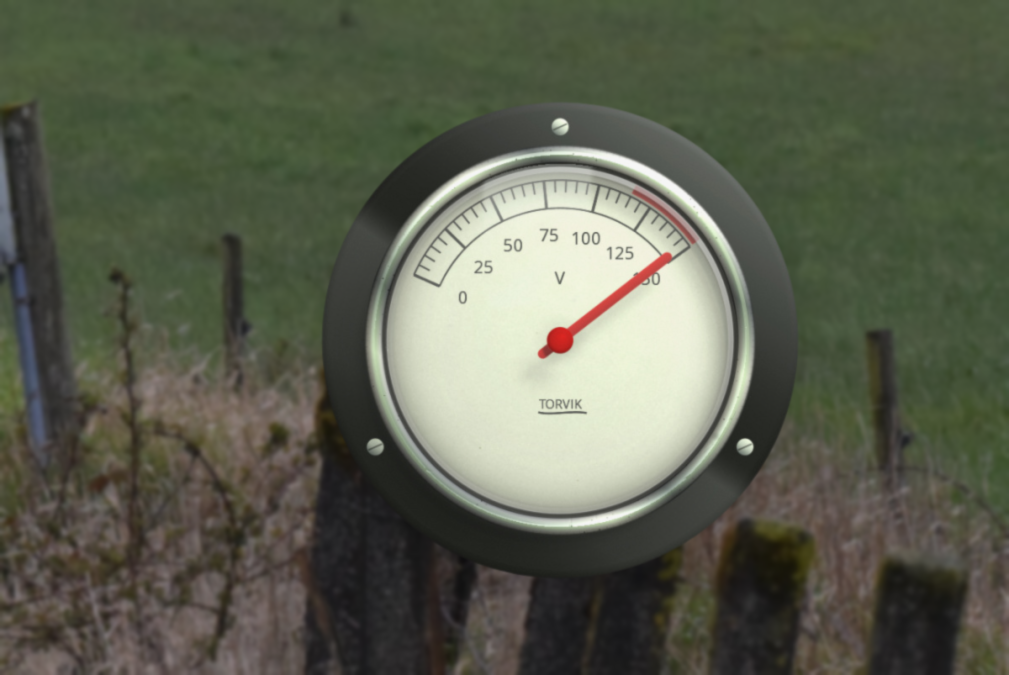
147.5 V
